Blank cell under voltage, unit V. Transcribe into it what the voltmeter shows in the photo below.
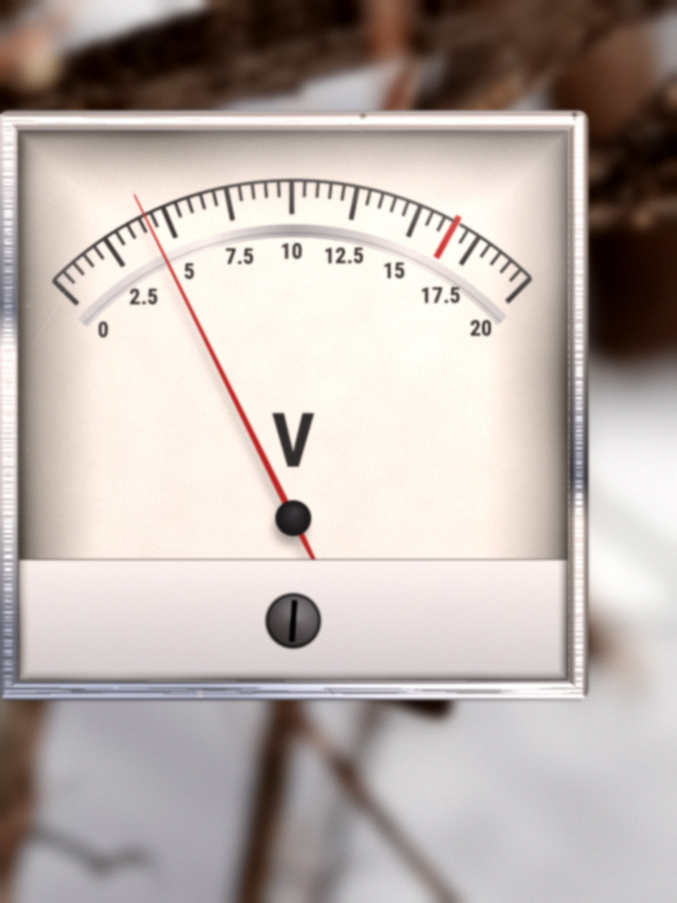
4.25 V
